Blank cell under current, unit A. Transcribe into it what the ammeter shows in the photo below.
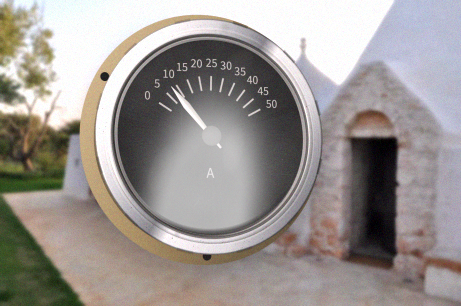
7.5 A
